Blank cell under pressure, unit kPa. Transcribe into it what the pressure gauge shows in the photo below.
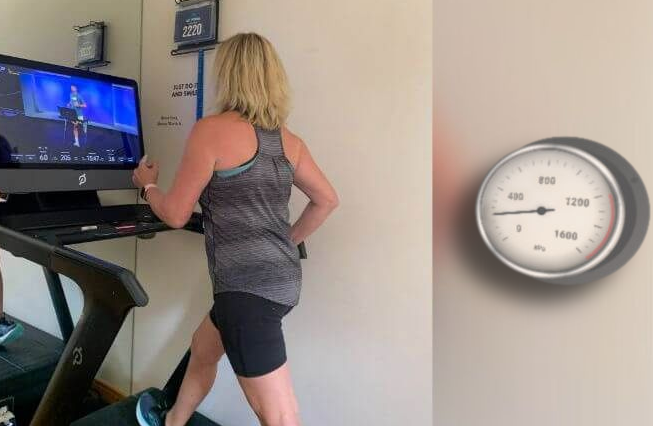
200 kPa
